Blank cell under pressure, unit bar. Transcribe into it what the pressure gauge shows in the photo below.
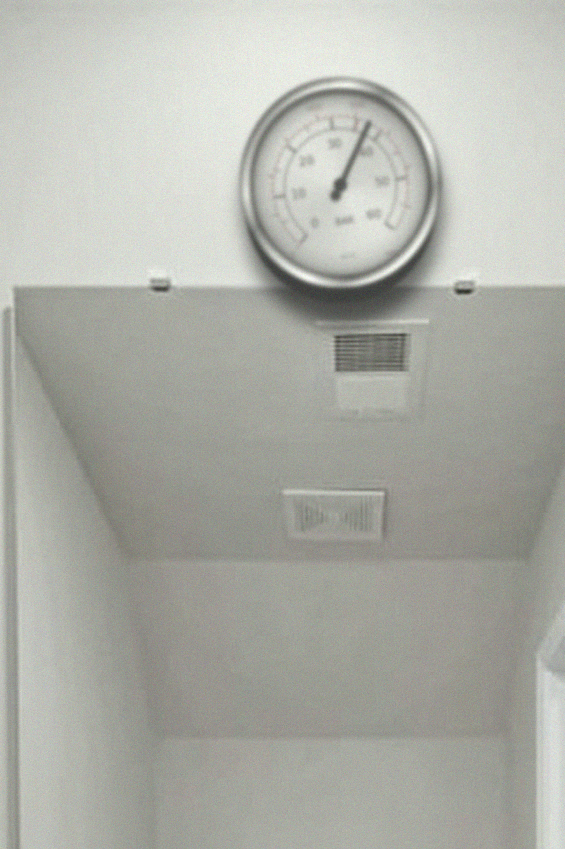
37.5 bar
